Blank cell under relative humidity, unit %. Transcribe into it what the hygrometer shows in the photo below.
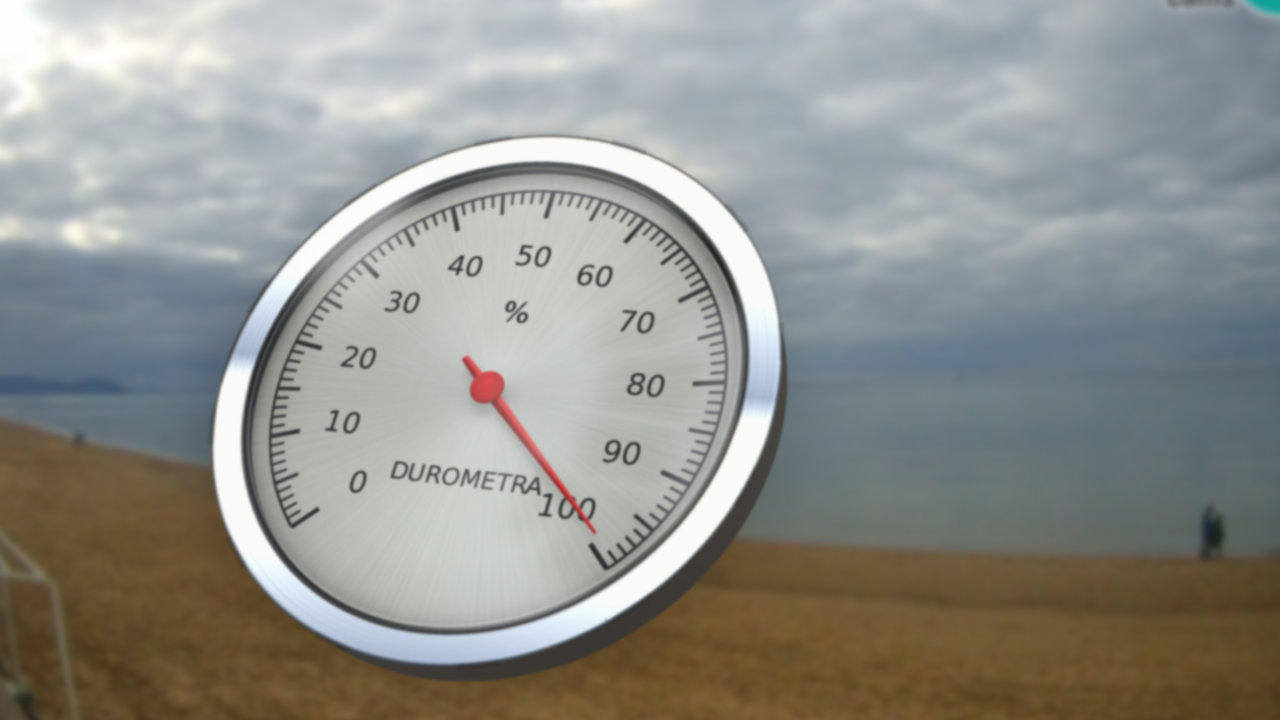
99 %
